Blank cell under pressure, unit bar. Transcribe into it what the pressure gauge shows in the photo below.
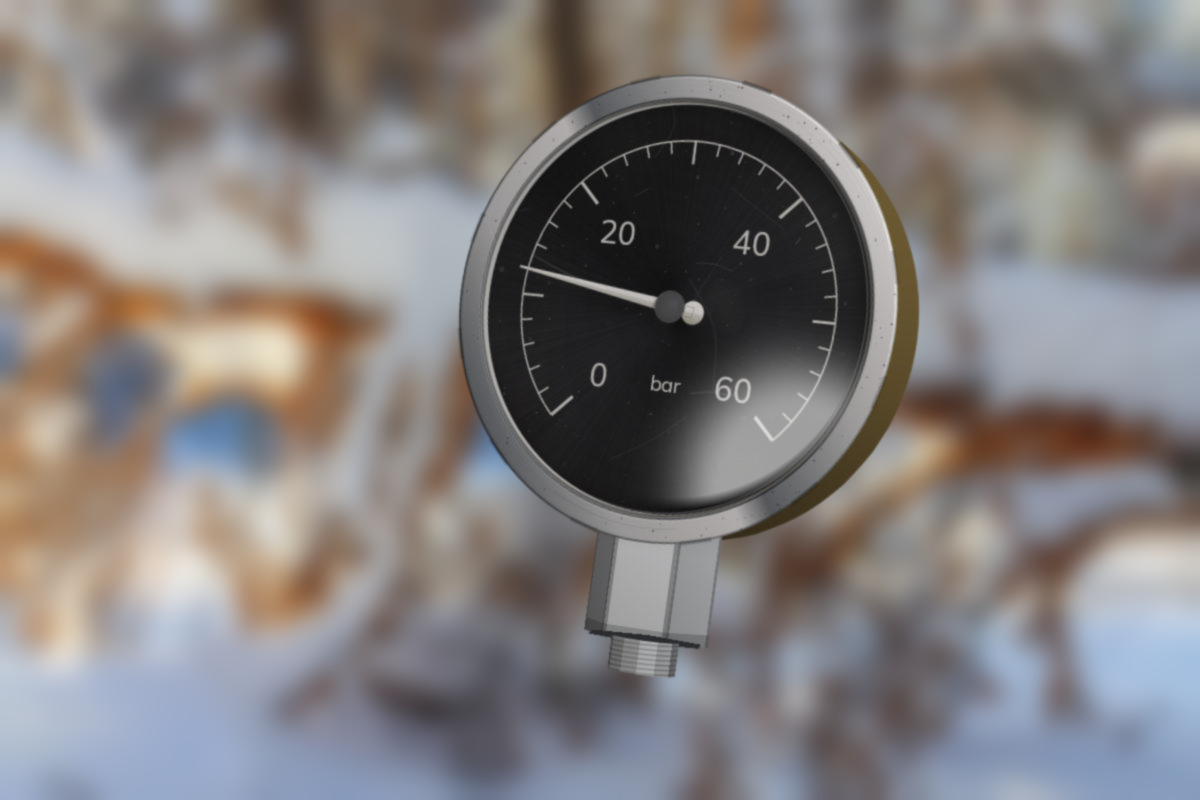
12 bar
